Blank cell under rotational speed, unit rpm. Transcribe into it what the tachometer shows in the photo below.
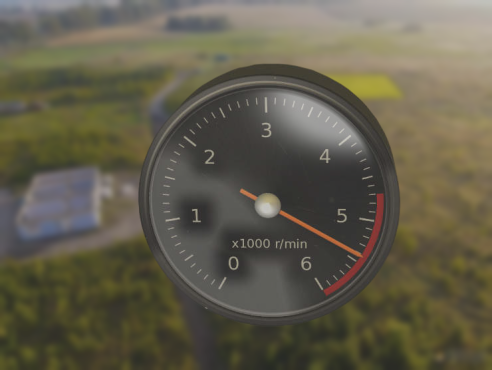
5400 rpm
